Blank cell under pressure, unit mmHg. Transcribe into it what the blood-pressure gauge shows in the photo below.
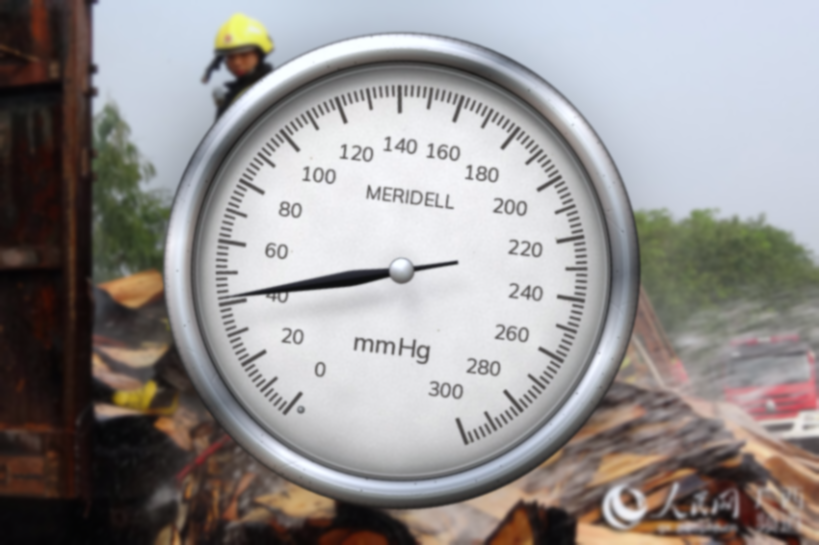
42 mmHg
